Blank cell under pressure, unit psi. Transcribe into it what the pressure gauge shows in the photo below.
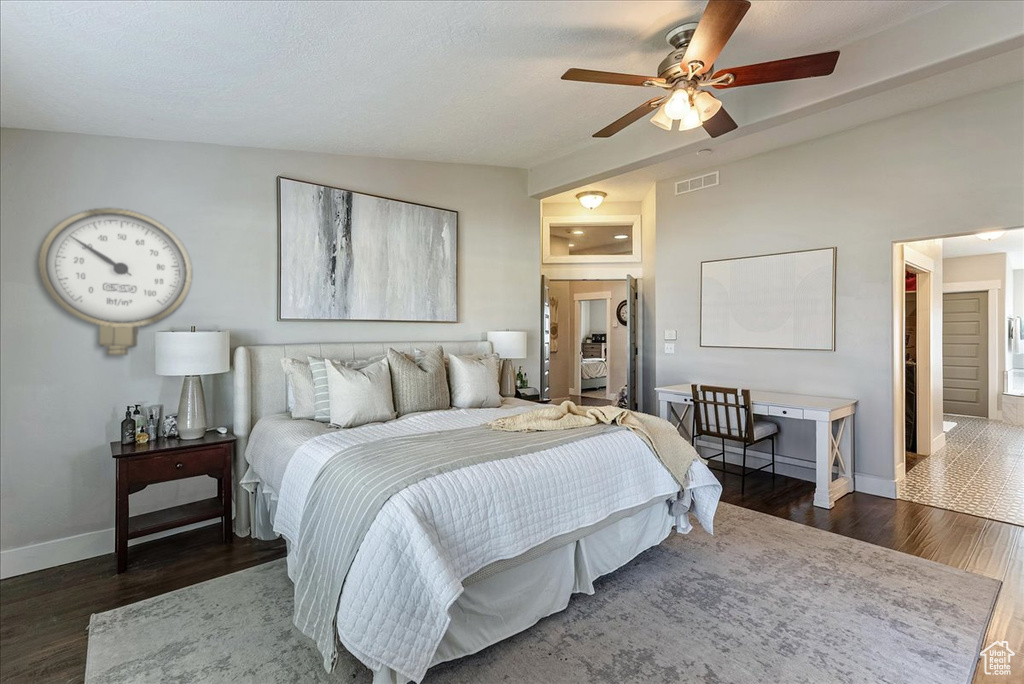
30 psi
